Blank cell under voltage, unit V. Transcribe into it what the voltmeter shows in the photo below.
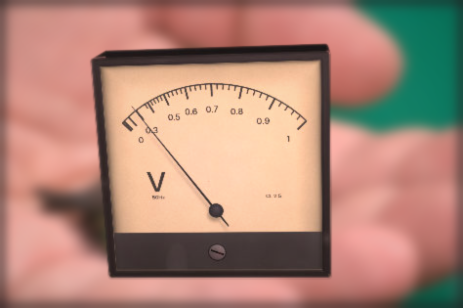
0.3 V
